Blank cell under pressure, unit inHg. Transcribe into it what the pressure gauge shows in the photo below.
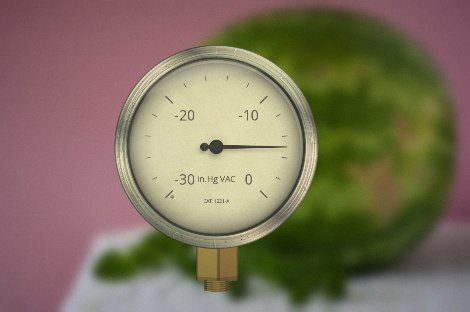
-5 inHg
